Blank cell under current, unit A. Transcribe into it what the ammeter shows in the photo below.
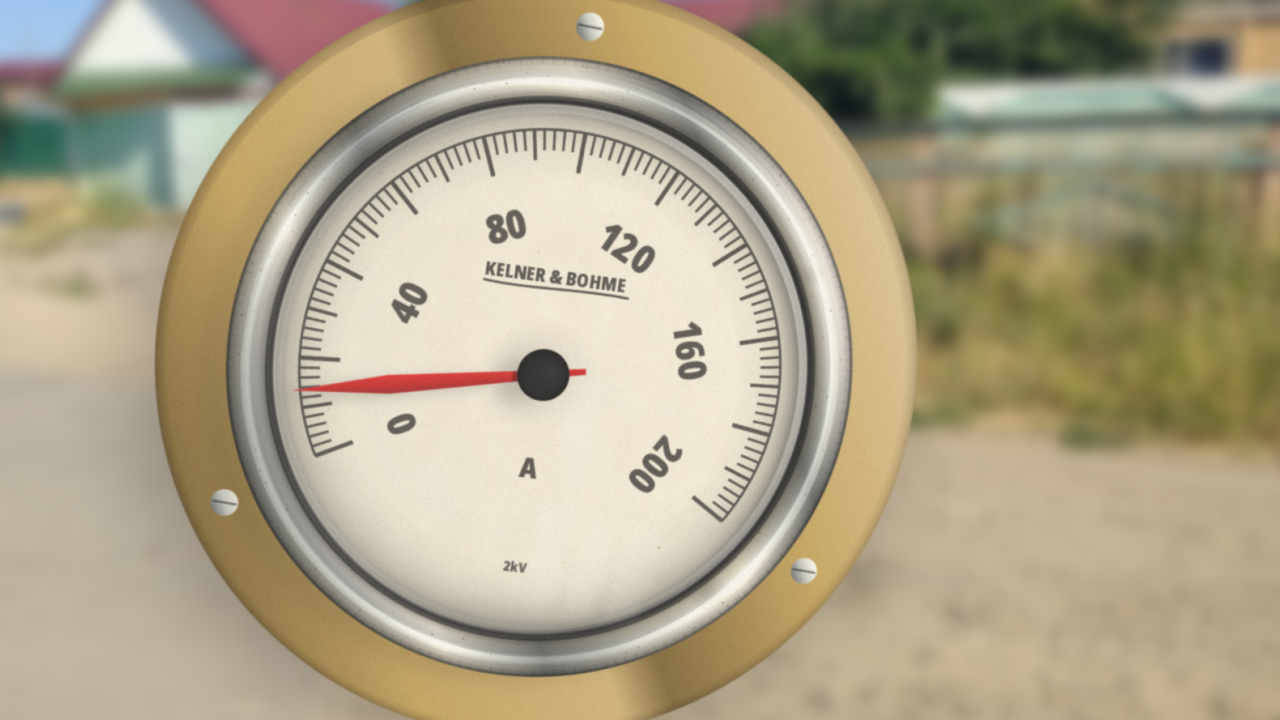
14 A
